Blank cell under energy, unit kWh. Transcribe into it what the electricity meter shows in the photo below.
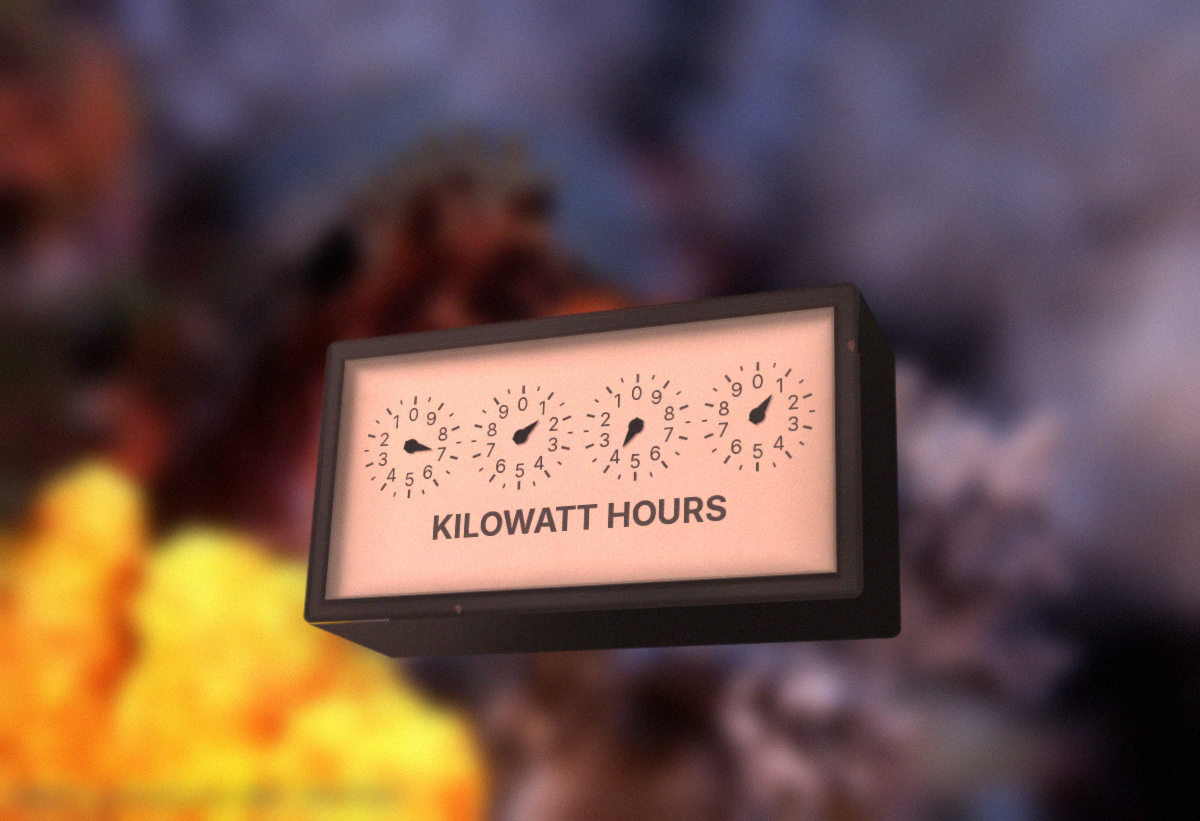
7141 kWh
